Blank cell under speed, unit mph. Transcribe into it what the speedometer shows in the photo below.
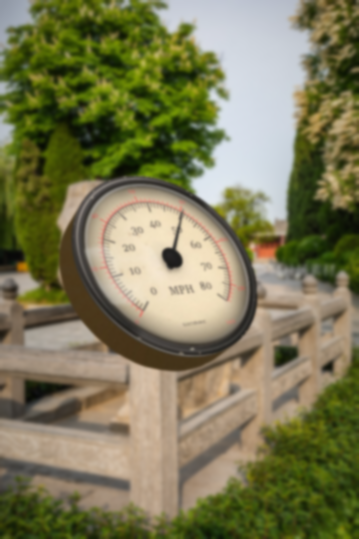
50 mph
